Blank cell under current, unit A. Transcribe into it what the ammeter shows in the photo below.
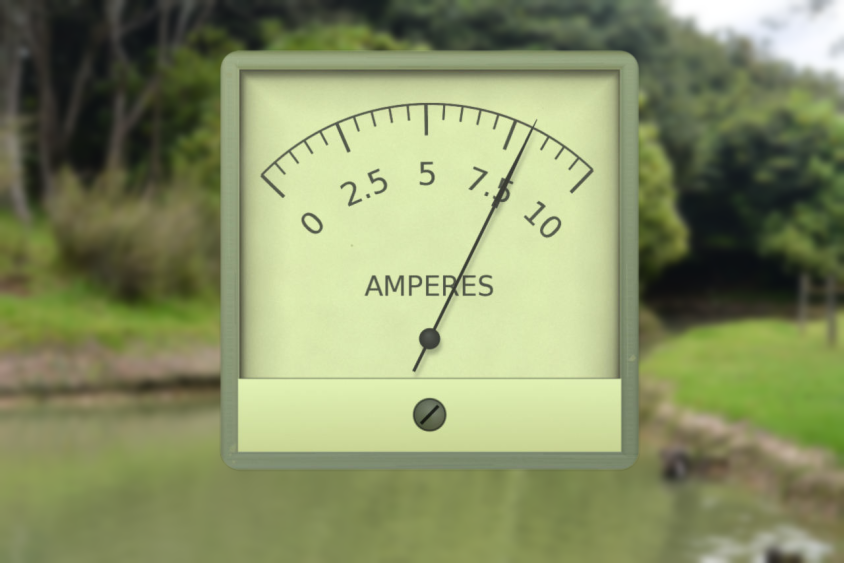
8 A
